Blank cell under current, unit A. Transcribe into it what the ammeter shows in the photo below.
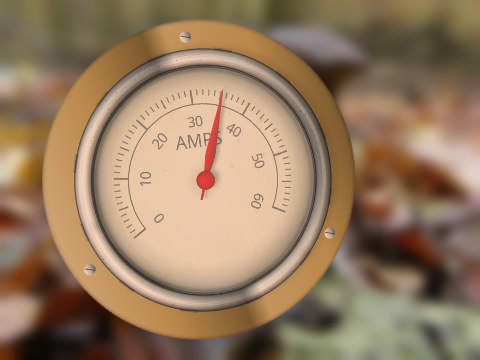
35 A
